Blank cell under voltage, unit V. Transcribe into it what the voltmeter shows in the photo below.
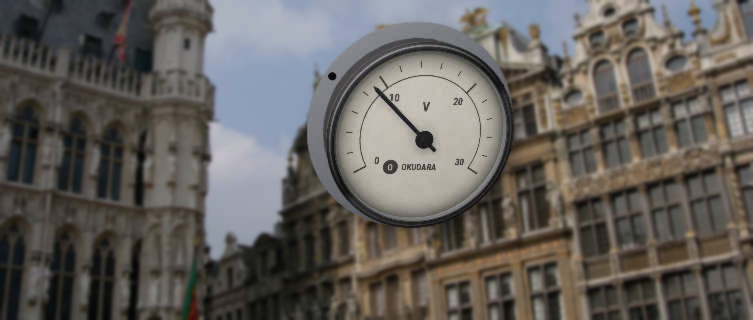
9 V
